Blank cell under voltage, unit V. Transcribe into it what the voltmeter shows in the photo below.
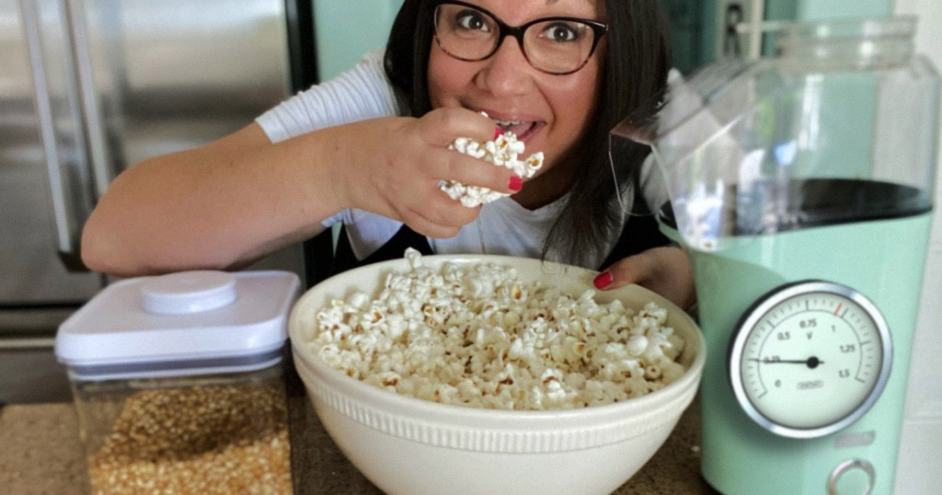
0.25 V
